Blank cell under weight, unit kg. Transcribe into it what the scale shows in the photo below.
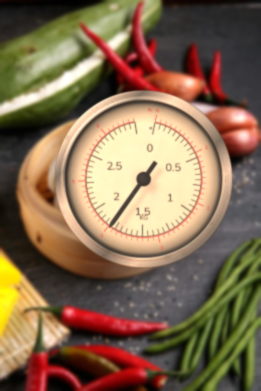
1.8 kg
